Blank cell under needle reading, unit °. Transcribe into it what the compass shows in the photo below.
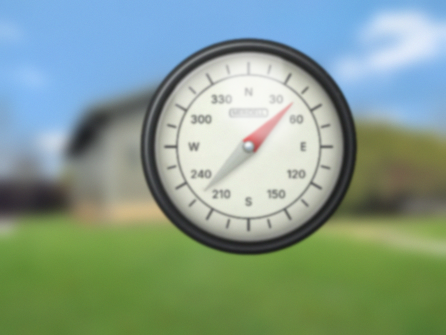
45 °
